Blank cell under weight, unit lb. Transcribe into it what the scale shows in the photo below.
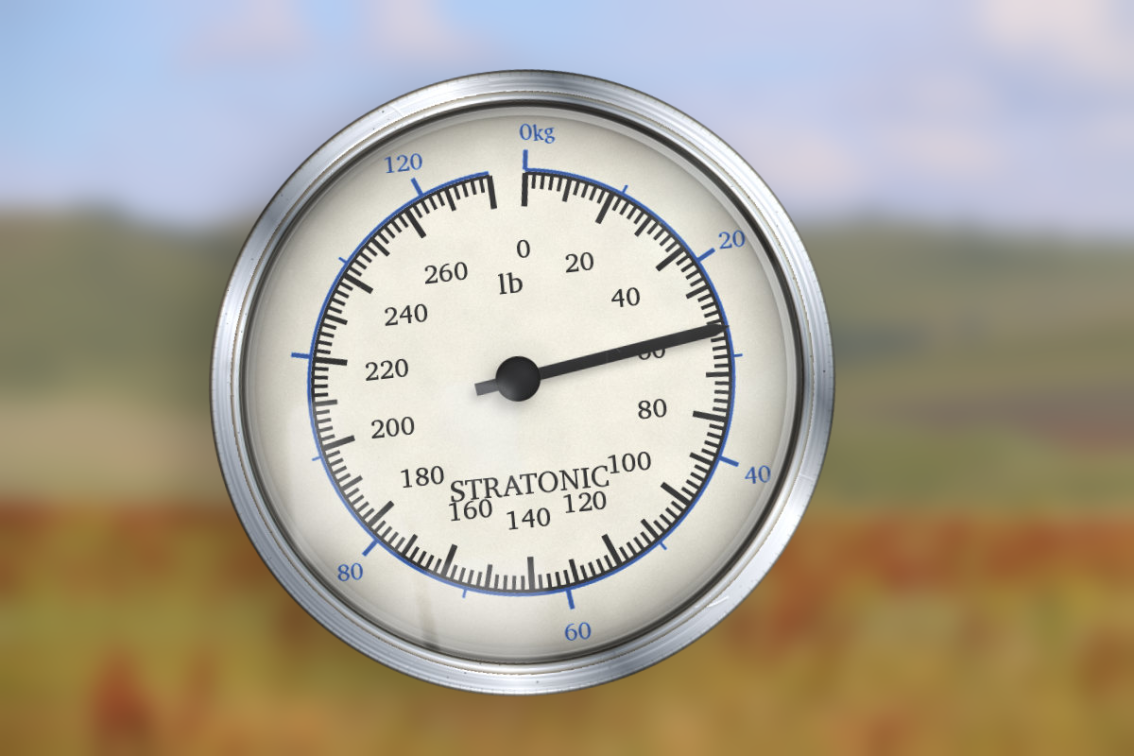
60 lb
